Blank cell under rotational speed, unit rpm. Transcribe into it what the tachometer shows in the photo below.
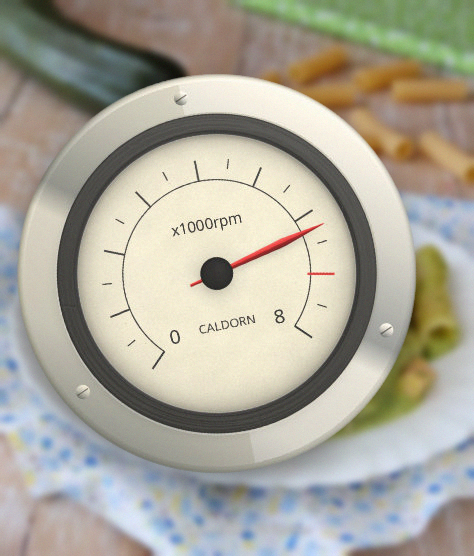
6250 rpm
